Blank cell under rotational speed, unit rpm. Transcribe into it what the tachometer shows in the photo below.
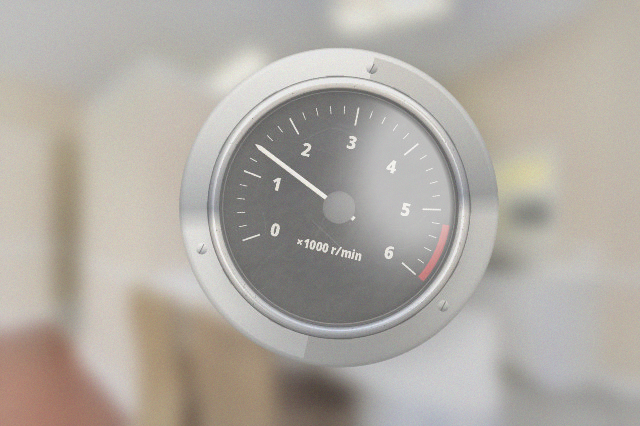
1400 rpm
